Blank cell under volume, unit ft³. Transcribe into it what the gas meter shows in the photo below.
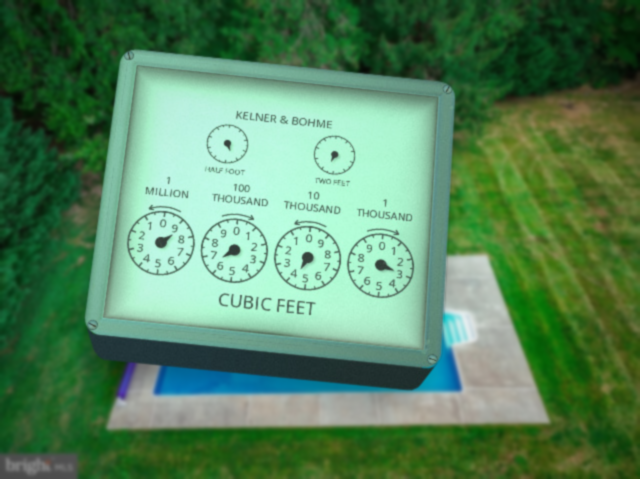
864300 ft³
